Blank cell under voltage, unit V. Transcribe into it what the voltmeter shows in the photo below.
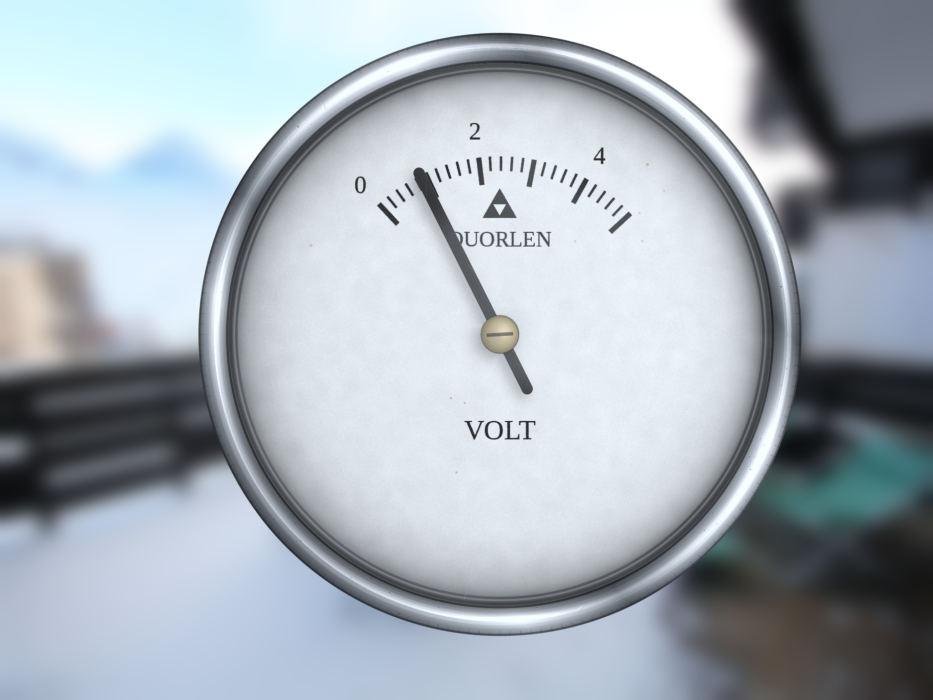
0.9 V
